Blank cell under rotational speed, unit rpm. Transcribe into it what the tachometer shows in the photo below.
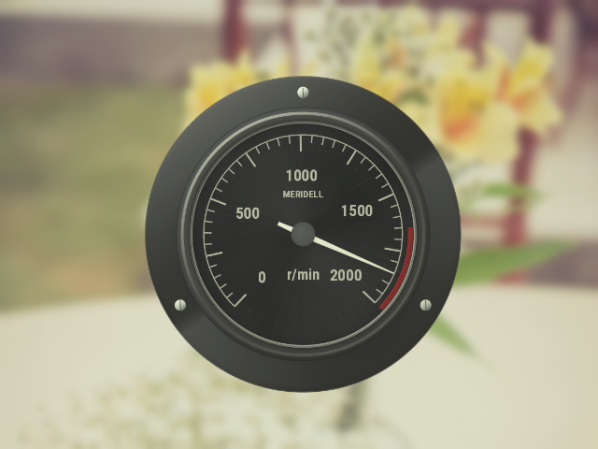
1850 rpm
